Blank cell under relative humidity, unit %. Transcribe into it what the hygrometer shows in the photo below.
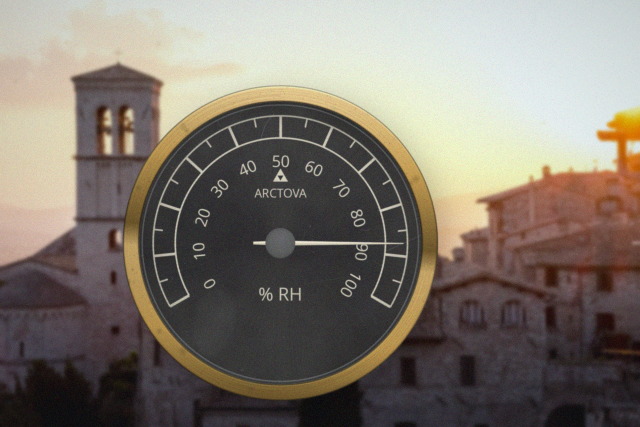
87.5 %
